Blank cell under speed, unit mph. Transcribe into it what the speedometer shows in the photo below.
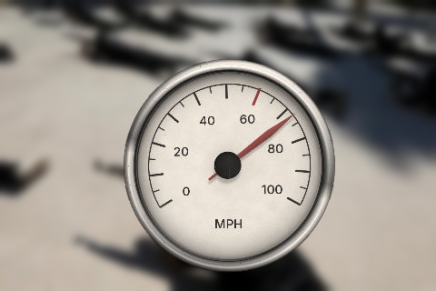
72.5 mph
